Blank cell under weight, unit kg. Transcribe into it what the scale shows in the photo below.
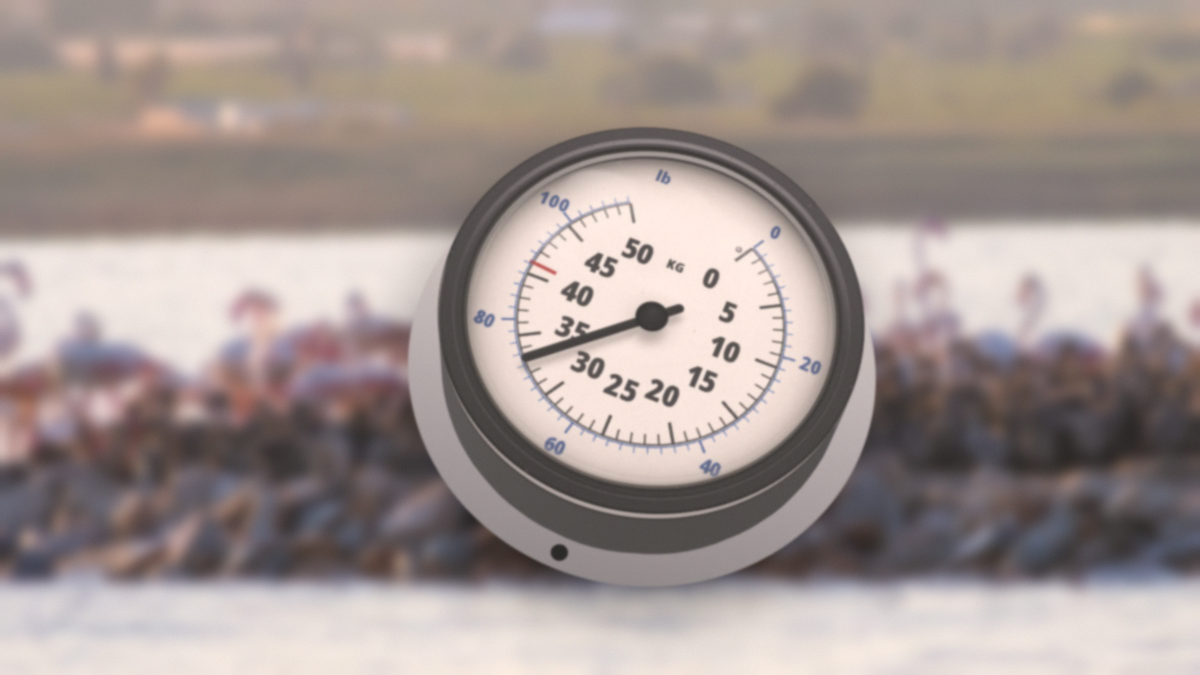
33 kg
